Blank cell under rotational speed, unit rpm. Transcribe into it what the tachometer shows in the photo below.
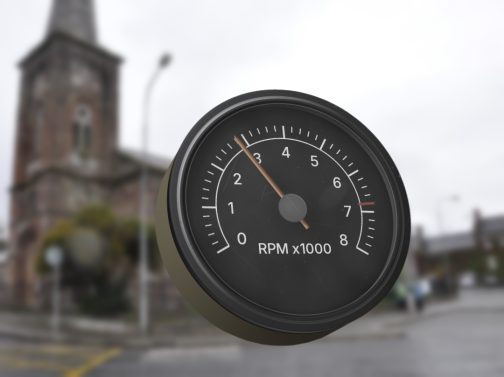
2800 rpm
